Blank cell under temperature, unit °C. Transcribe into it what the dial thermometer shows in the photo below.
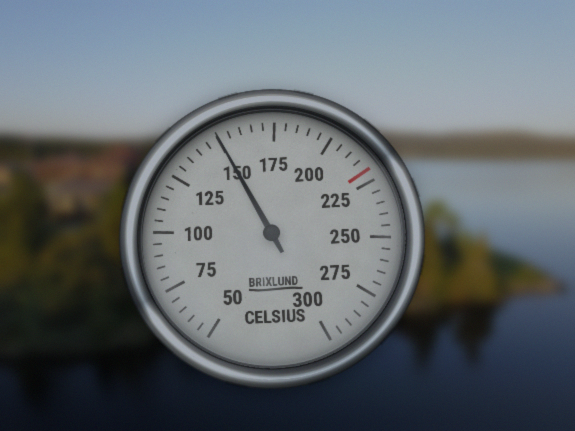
150 °C
